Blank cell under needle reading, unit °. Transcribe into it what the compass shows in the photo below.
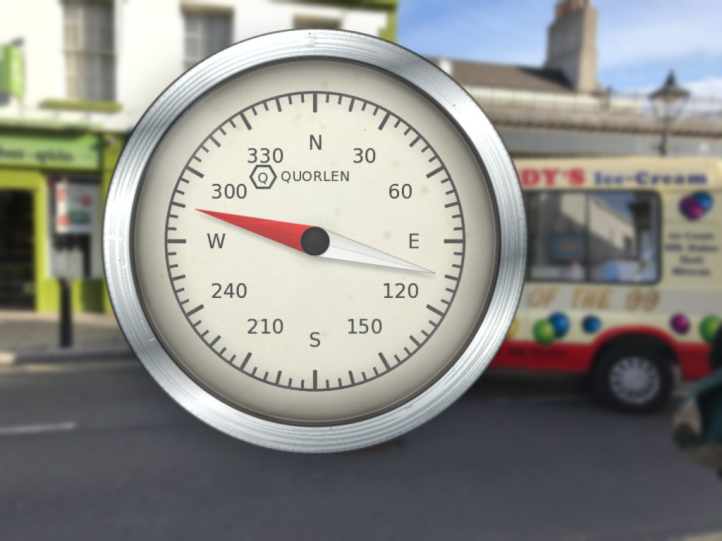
285 °
